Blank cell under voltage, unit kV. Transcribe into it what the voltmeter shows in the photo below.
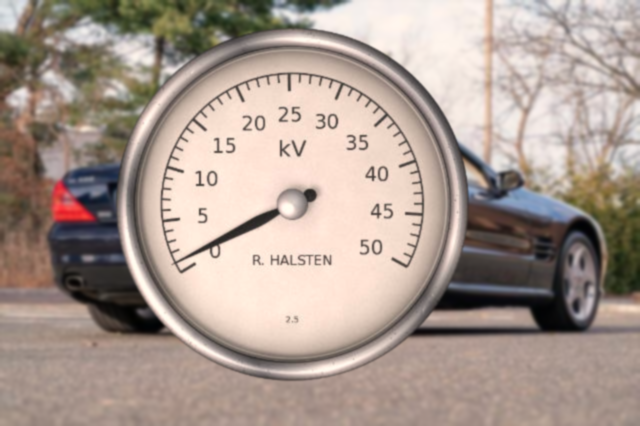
1 kV
